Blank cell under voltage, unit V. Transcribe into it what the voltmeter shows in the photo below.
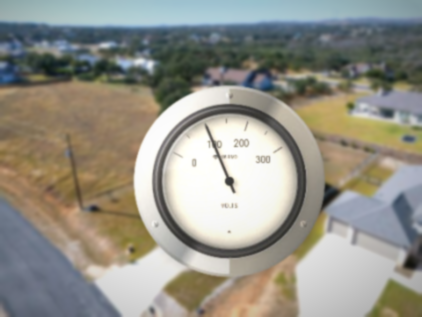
100 V
